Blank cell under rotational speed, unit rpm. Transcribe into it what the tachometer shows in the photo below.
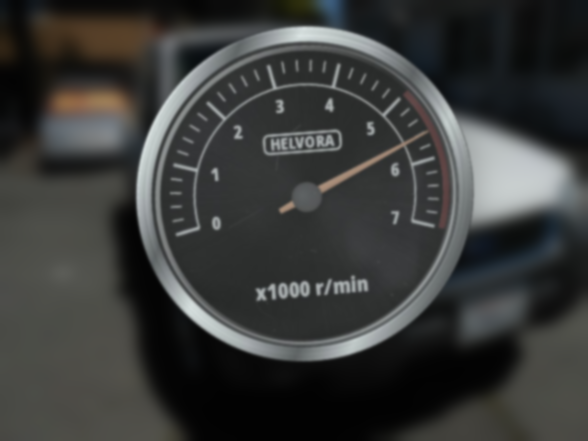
5600 rpm
